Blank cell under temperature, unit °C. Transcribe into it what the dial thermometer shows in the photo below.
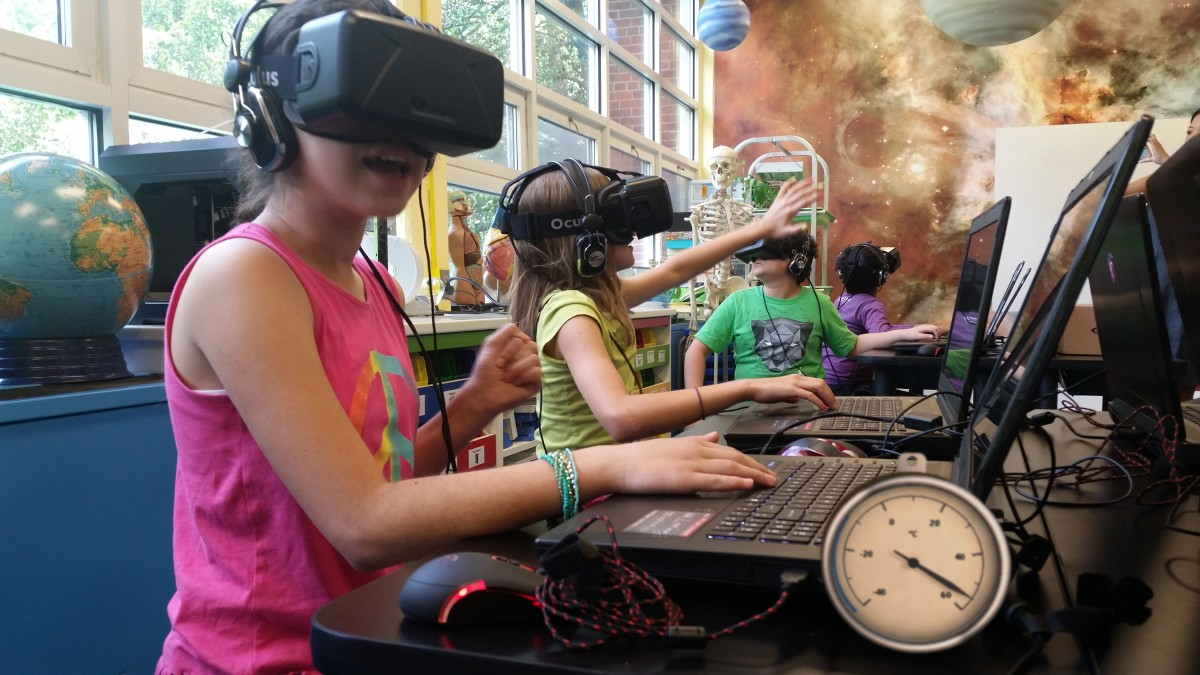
55 °C
